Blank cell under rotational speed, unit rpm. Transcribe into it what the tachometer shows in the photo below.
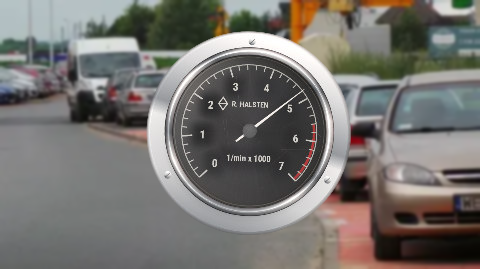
4800 rpm
